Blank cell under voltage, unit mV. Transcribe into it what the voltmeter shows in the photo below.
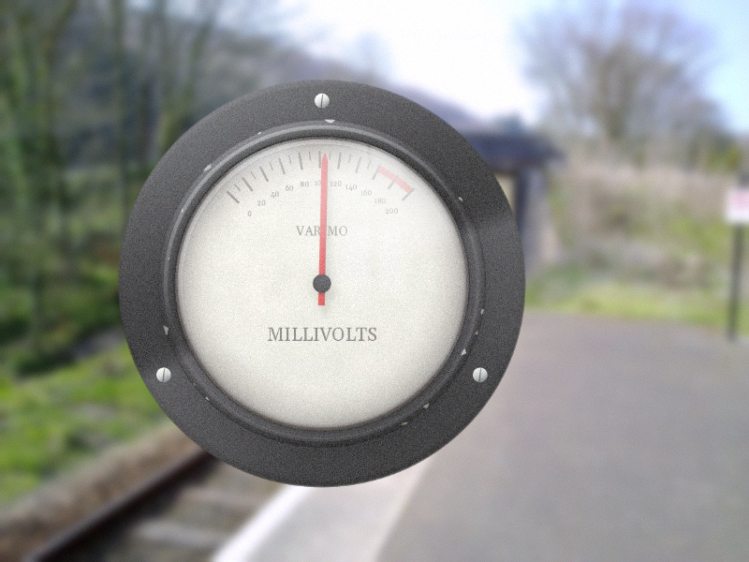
105 mV
